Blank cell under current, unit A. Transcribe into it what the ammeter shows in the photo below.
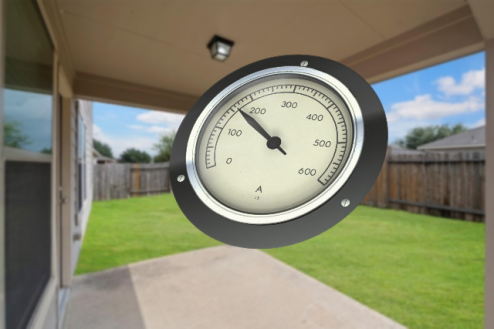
160 A
